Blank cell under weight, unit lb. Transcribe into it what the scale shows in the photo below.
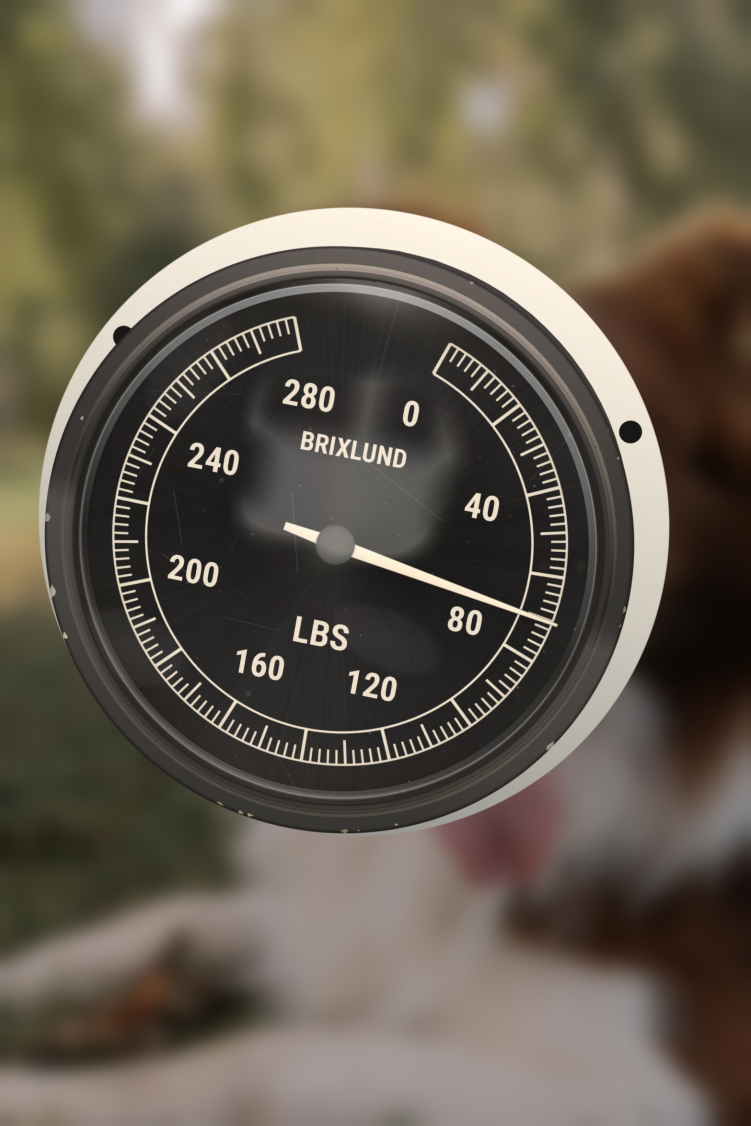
70 lb
